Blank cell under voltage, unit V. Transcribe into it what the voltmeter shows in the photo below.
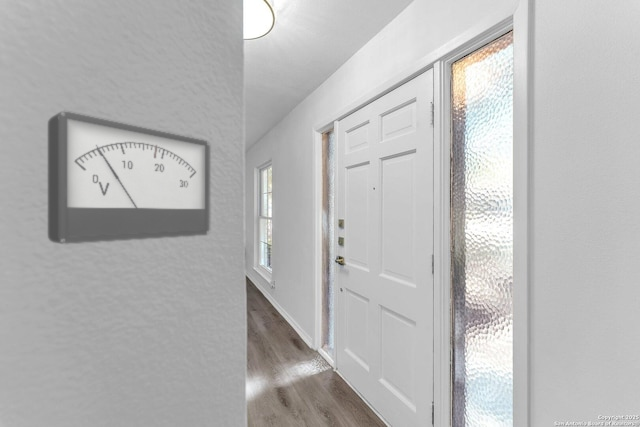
5 V
